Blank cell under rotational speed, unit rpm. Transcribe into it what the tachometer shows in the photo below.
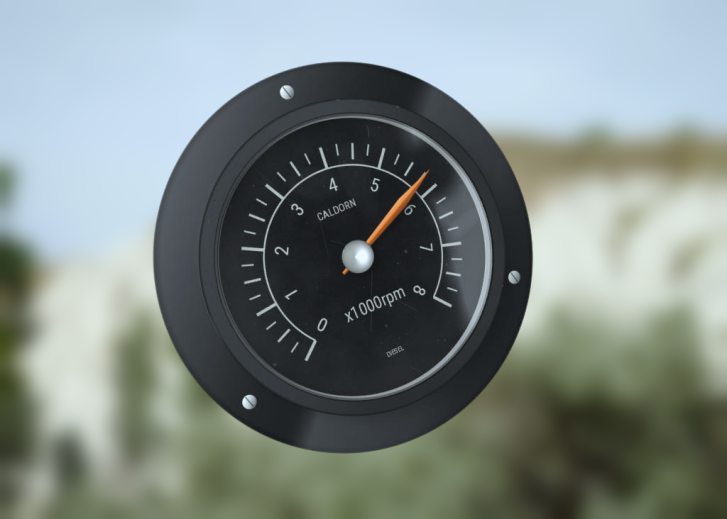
5750 rpm
